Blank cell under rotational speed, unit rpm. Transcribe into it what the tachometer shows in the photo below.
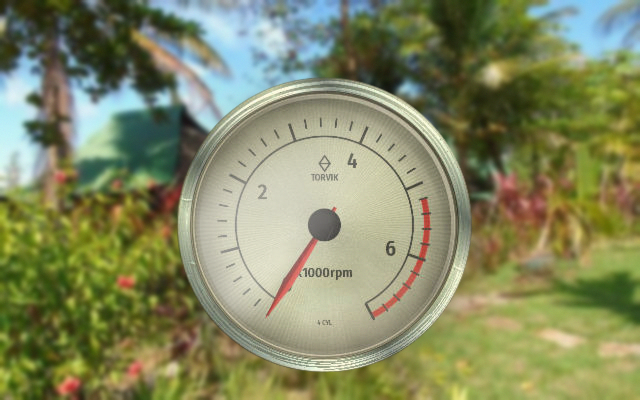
0 rpm
